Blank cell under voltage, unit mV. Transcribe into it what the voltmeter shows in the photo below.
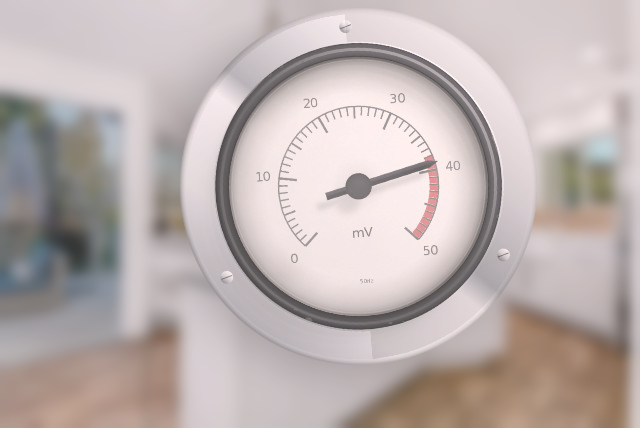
39 mV
